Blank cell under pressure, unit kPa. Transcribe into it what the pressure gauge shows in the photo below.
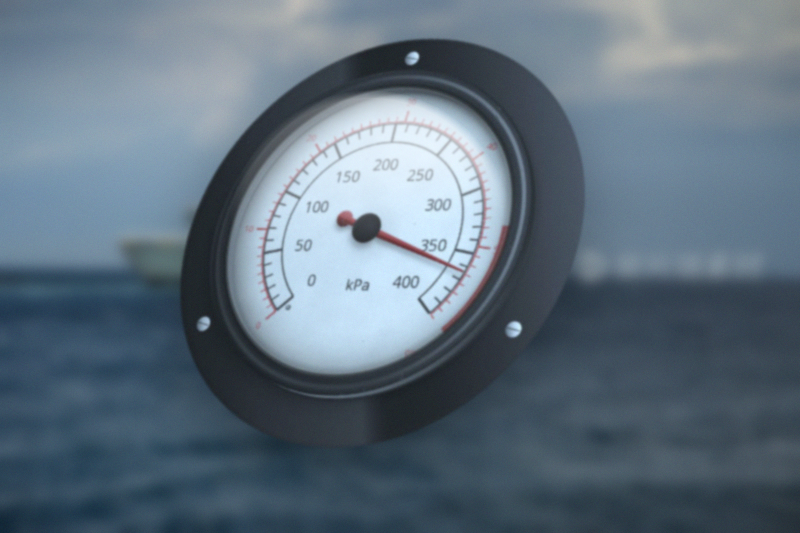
365 kPa
